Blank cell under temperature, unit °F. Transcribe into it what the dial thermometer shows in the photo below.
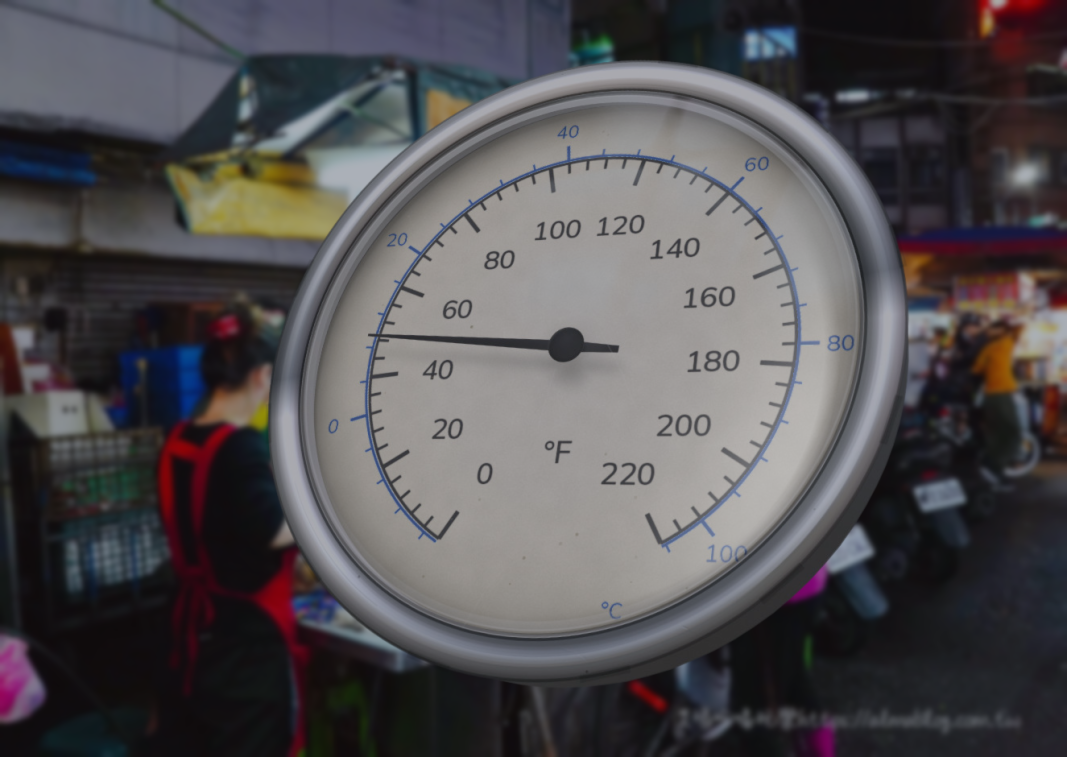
48 °F
